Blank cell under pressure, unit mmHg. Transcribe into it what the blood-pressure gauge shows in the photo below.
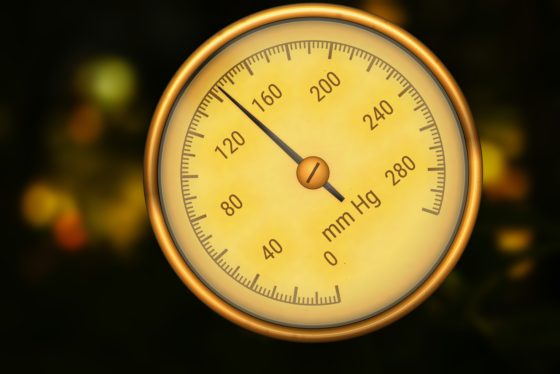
144 mmHg
